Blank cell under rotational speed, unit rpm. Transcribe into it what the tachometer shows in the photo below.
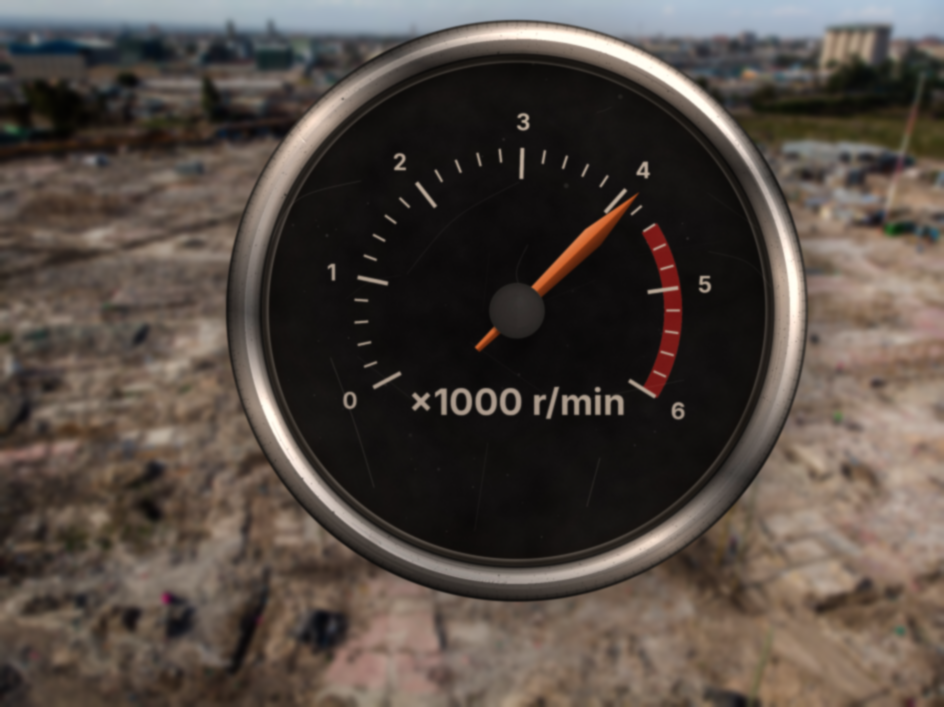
4100 rpm
